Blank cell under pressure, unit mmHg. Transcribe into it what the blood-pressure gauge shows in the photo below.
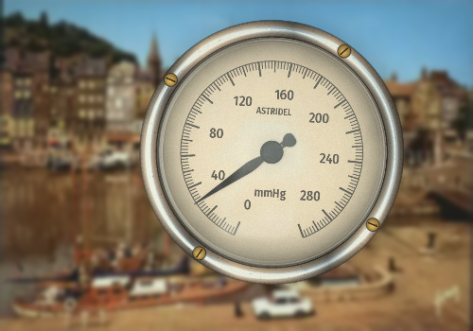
30 mmHg
